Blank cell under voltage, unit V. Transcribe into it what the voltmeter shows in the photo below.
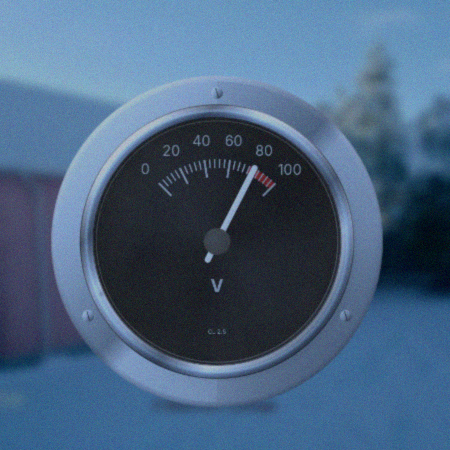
80 V
